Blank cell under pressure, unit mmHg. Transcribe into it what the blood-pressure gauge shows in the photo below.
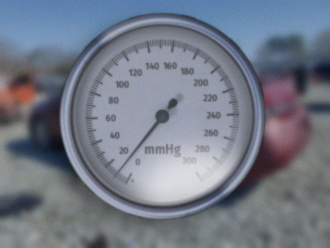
10 mmHg
